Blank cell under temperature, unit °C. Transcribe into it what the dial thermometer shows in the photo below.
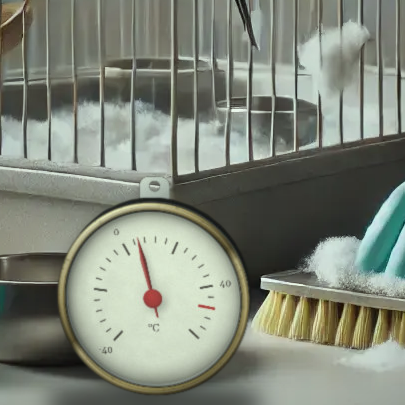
6 °C
